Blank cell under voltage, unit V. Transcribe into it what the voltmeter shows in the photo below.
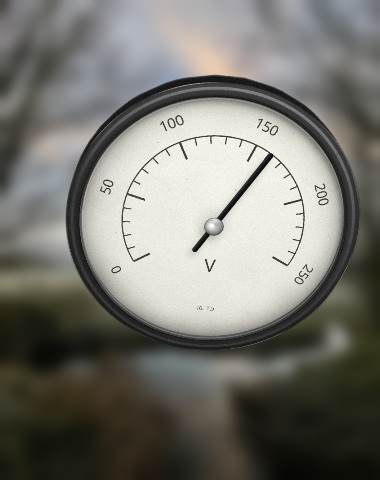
160 V
